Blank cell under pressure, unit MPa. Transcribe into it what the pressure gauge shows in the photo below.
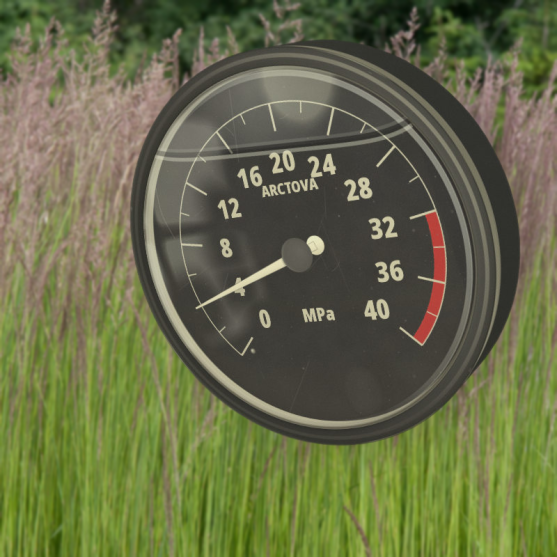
4 MPa
